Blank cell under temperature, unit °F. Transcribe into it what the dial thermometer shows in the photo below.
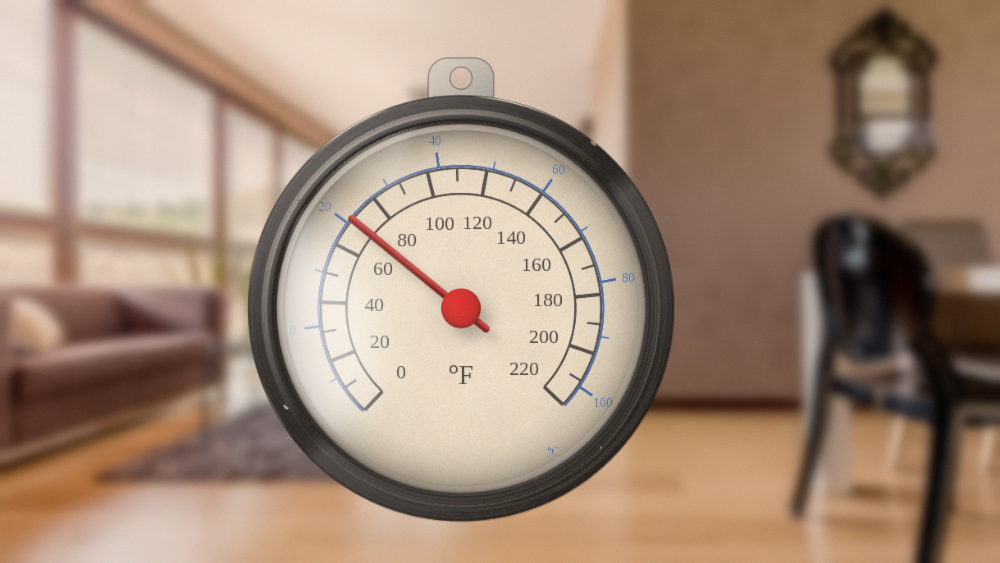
70 °F
